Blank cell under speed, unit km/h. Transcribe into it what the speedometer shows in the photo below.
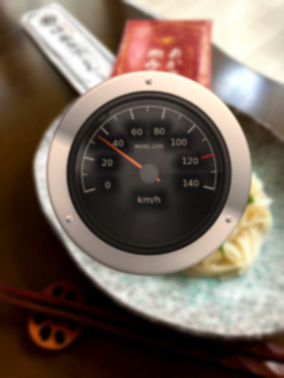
35 km/h
